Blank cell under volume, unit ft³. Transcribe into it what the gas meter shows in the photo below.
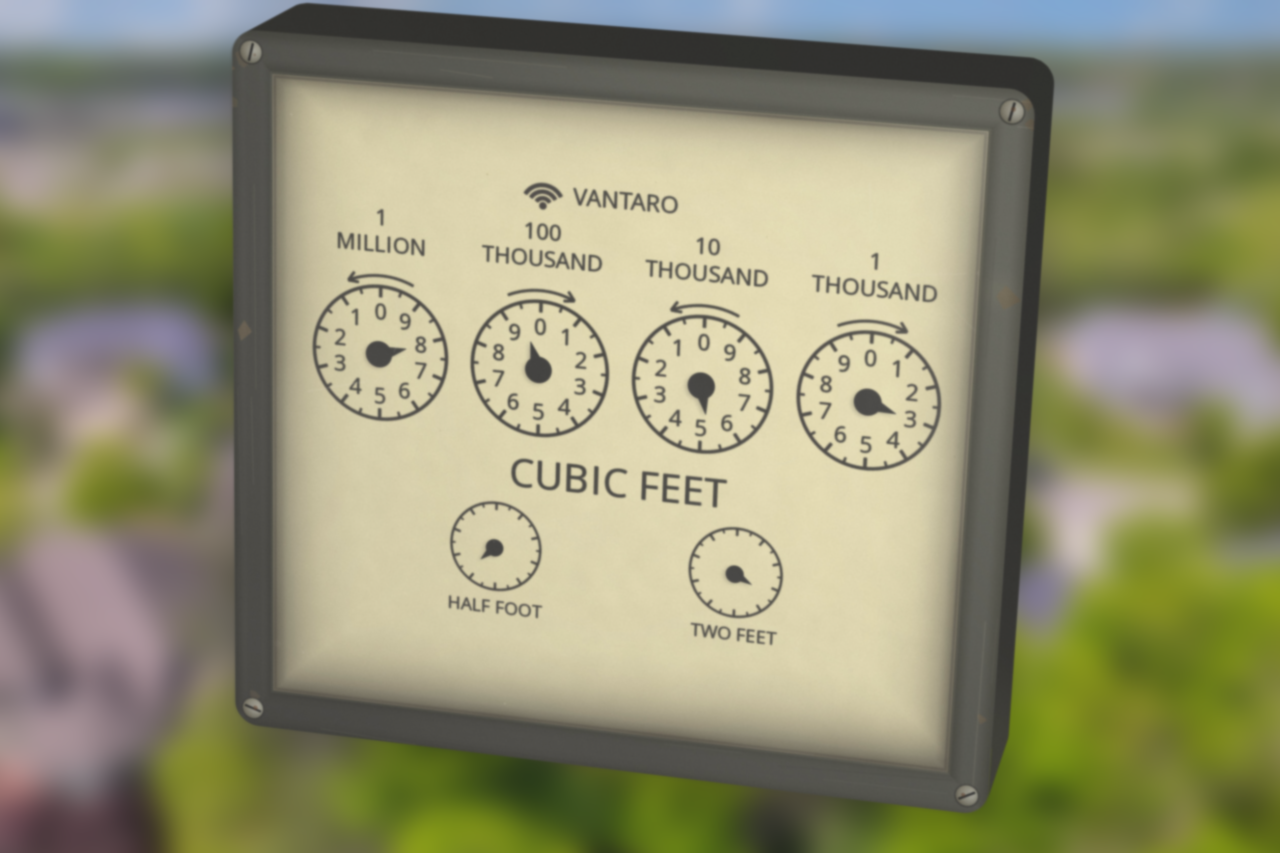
795300 ft³
